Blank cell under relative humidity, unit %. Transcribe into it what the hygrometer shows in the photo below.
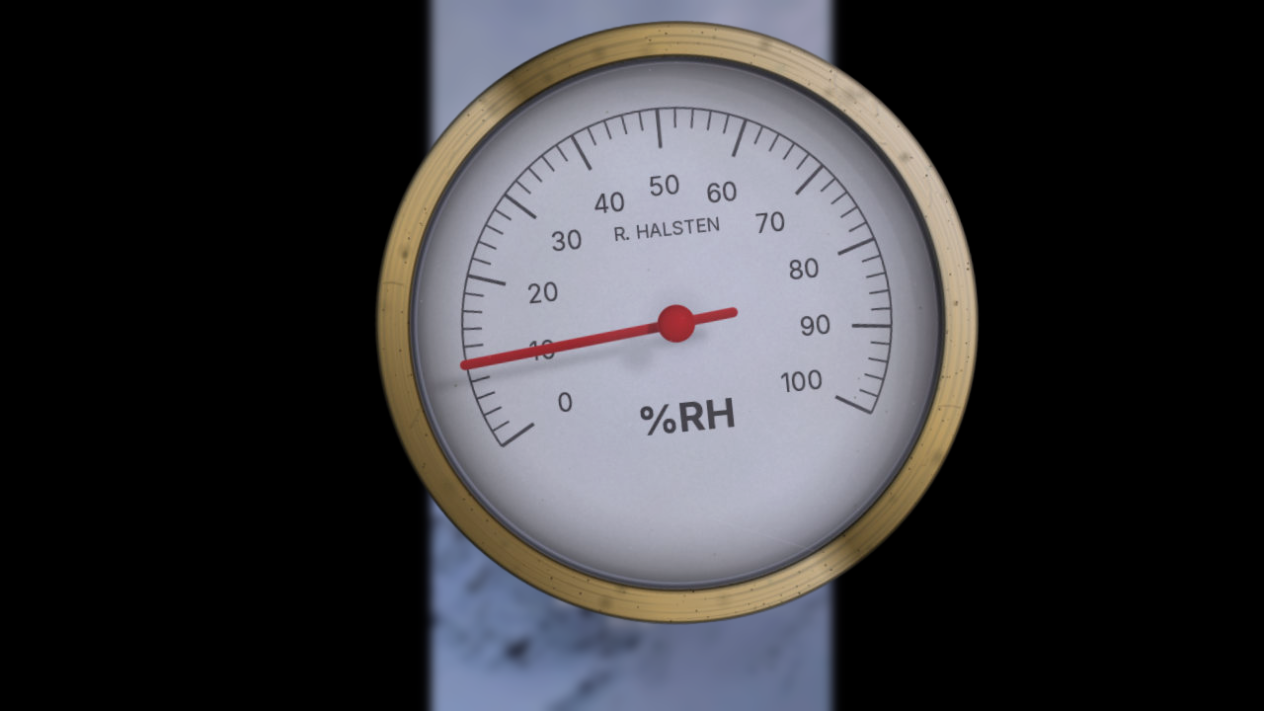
10 %
